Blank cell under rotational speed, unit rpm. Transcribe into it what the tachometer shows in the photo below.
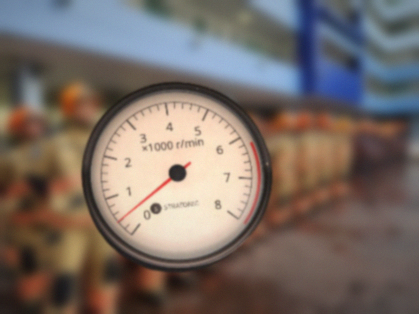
400 rpm
